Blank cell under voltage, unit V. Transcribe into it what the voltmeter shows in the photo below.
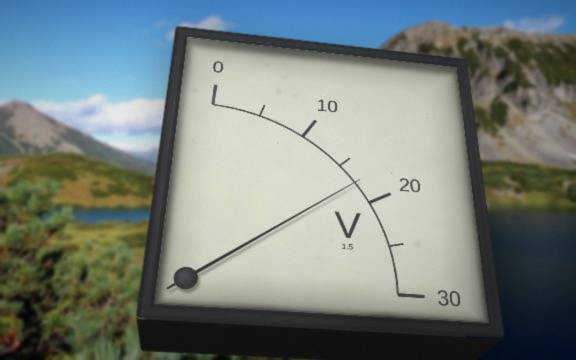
17.5 V
